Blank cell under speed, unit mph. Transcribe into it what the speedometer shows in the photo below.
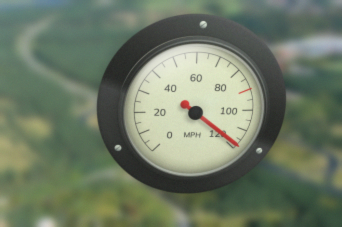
117.5 mph
